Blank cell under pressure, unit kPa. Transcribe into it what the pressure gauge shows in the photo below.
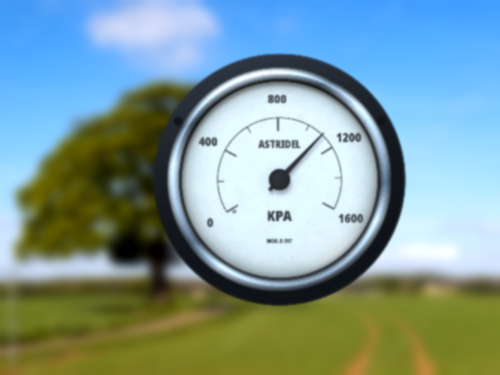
1100 kPa
